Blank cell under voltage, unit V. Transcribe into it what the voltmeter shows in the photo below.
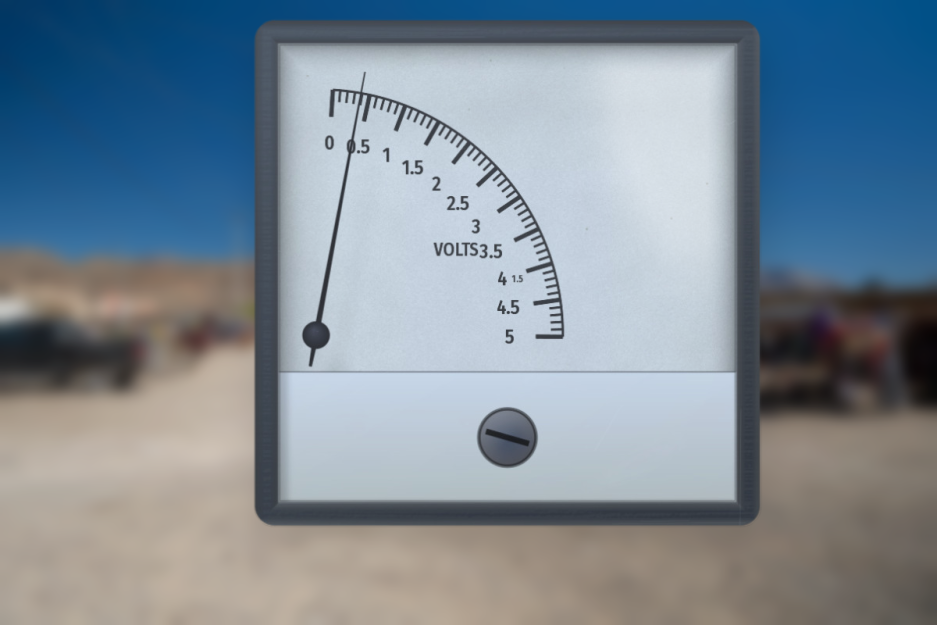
0.4 V
